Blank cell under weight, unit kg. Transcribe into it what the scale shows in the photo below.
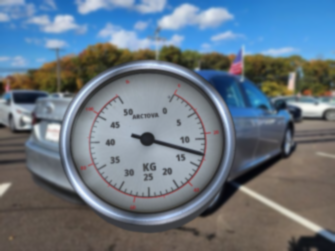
13 kg
